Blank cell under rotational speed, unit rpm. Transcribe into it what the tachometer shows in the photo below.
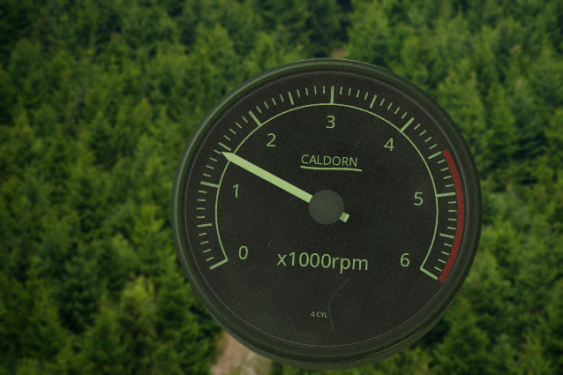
1400 rpm
